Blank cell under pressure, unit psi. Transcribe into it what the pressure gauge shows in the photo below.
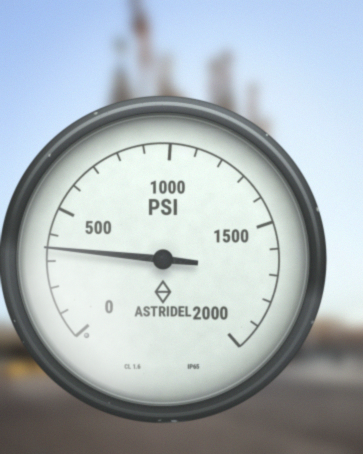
350 psi
